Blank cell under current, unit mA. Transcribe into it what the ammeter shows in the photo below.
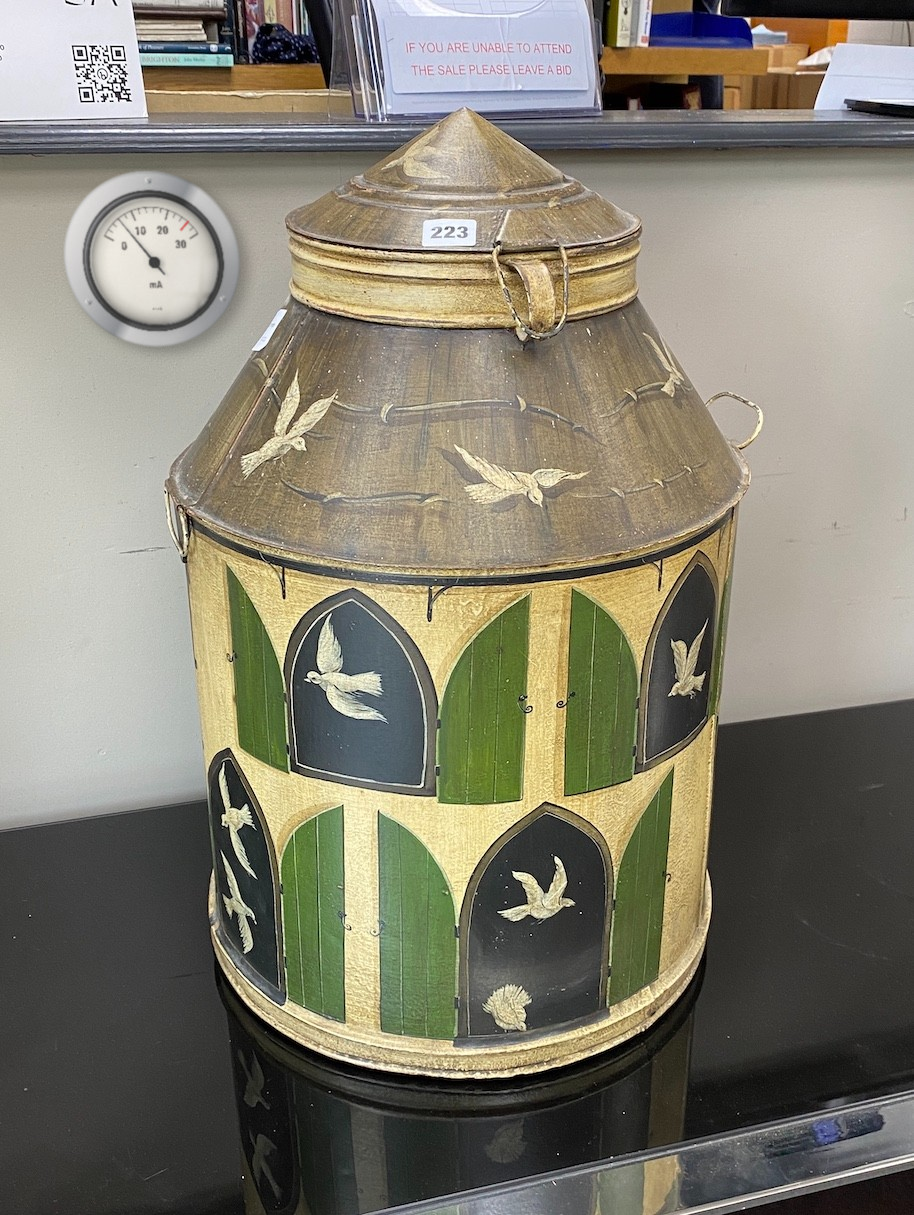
6 mA
